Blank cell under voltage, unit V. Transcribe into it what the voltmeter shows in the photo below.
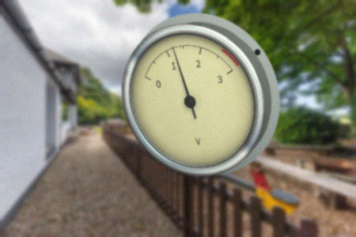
1.25 V
